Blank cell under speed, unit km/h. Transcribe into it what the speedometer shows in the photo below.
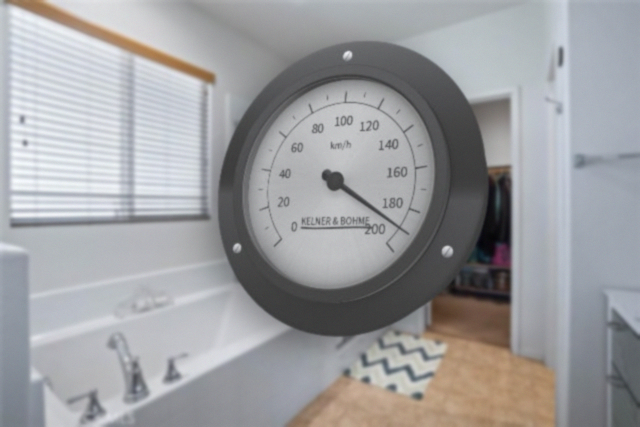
190 km/h
